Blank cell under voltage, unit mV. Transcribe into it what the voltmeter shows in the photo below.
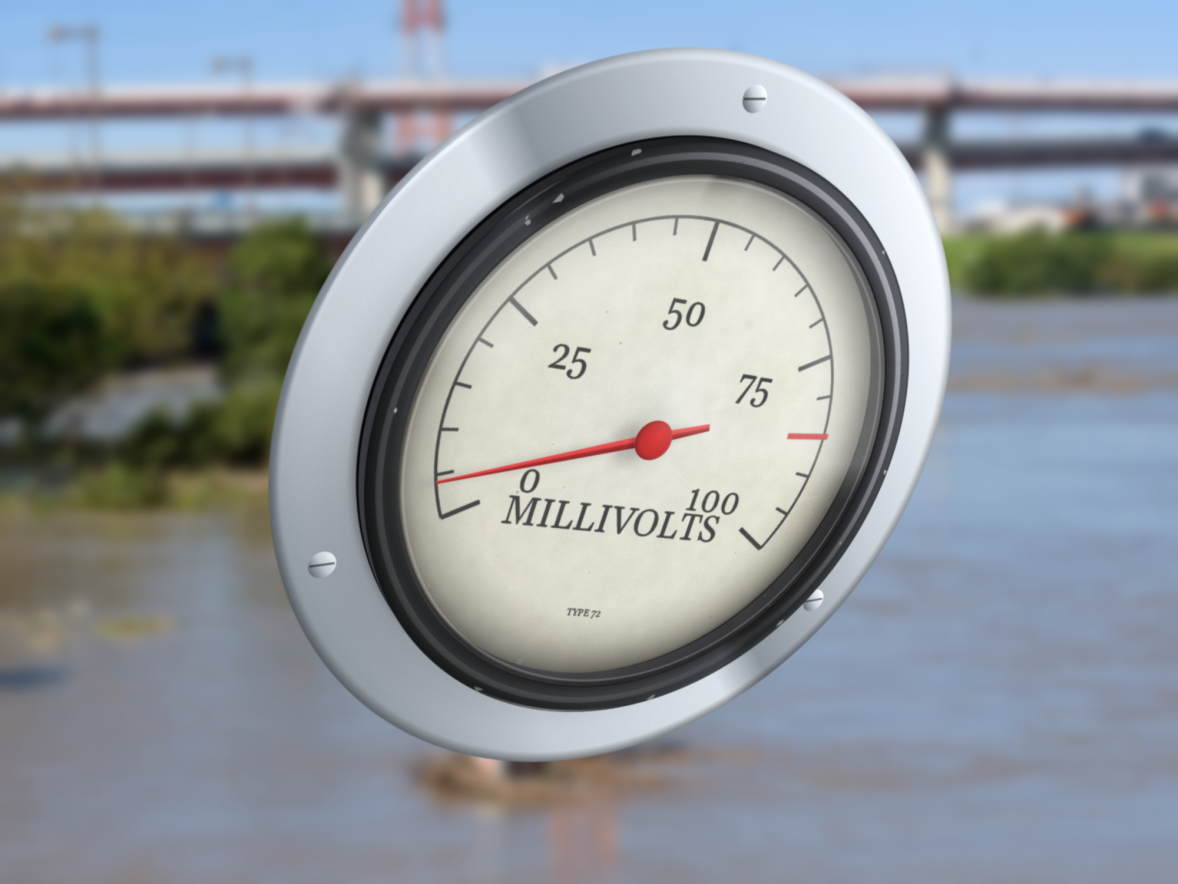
5 mV
